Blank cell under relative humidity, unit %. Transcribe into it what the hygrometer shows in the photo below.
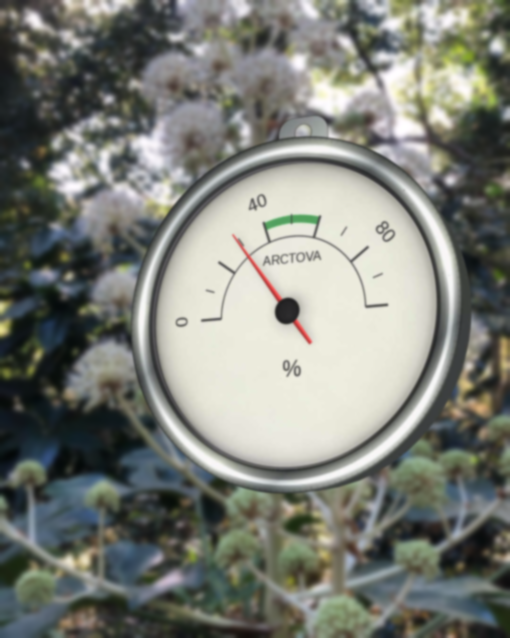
30 %
